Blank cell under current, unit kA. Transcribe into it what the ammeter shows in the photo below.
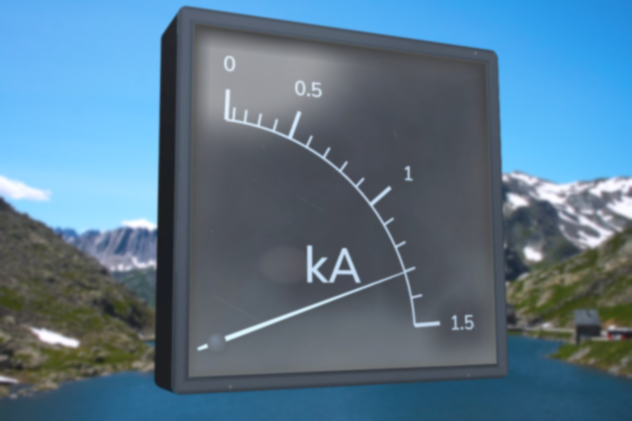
1.3 kA
